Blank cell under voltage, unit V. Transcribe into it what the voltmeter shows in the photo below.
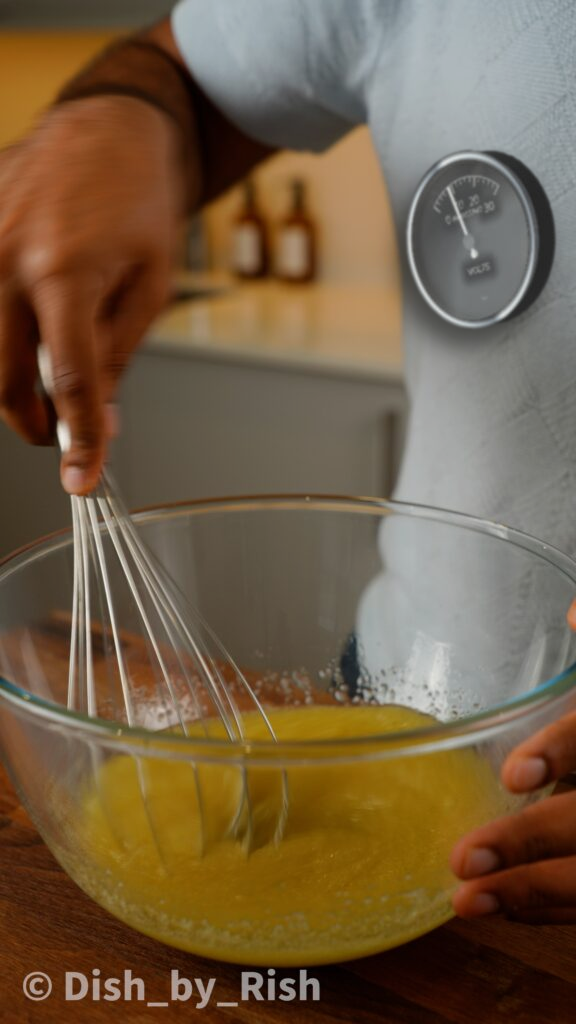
10 V
